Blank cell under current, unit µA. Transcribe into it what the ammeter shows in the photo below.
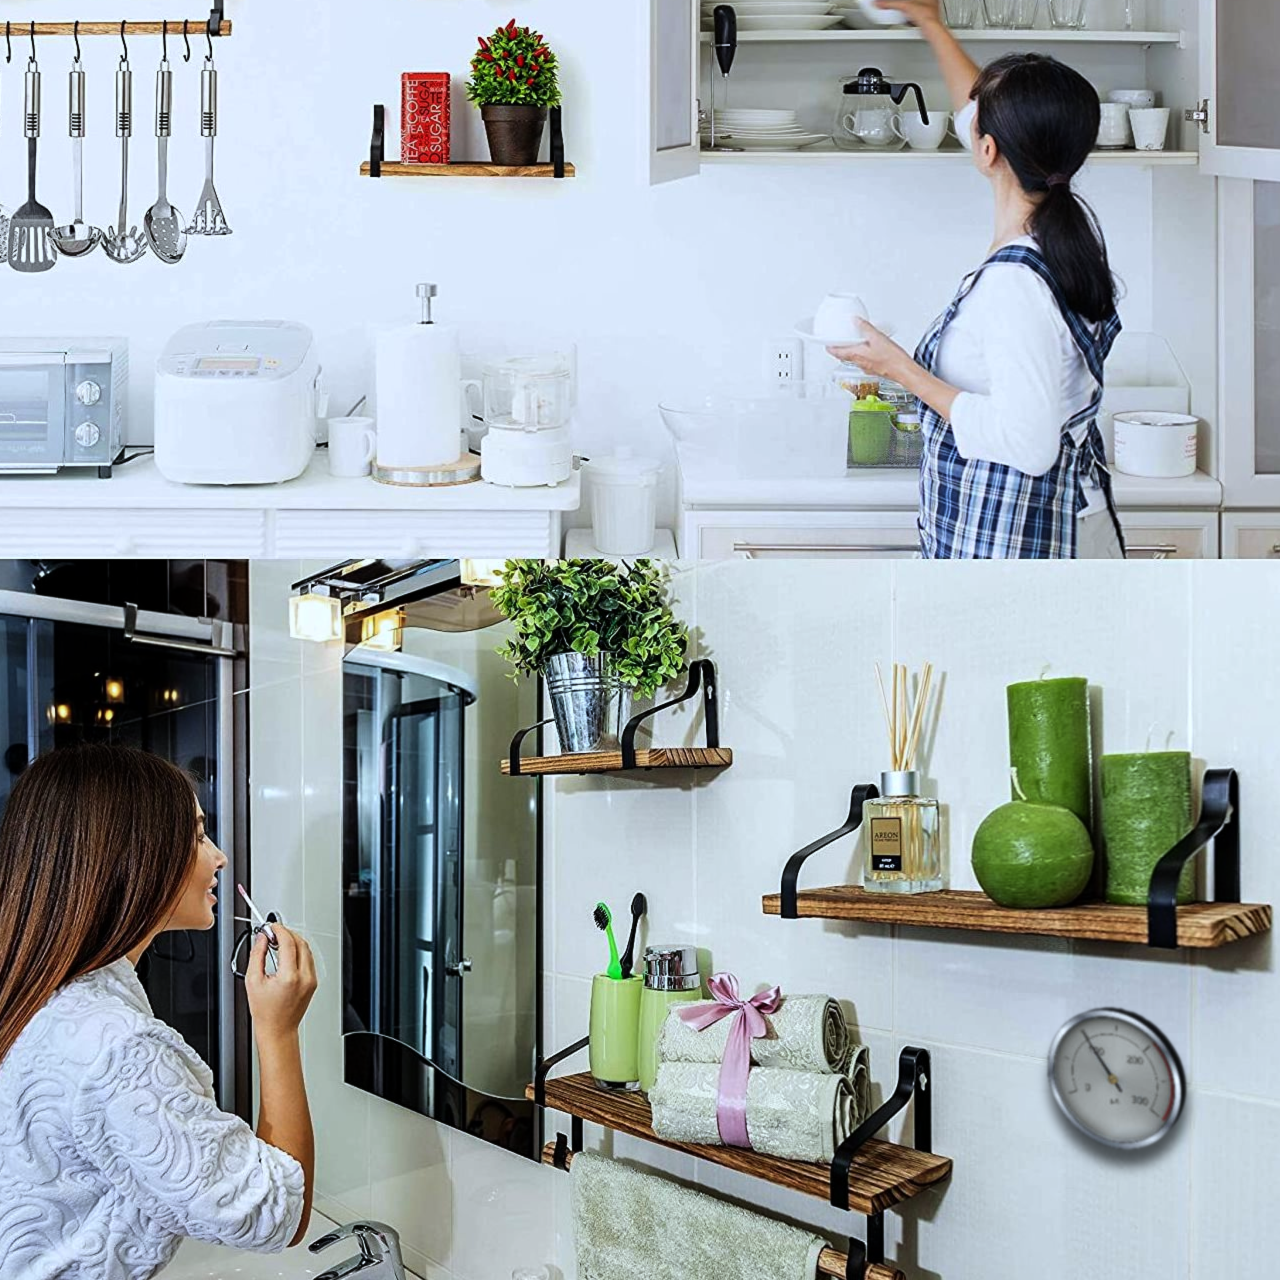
100 µA
